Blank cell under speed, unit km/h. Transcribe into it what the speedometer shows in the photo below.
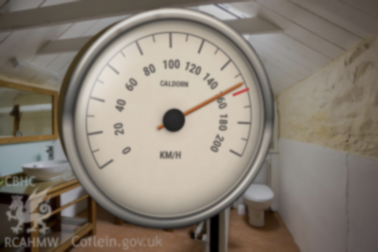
155 km/h
